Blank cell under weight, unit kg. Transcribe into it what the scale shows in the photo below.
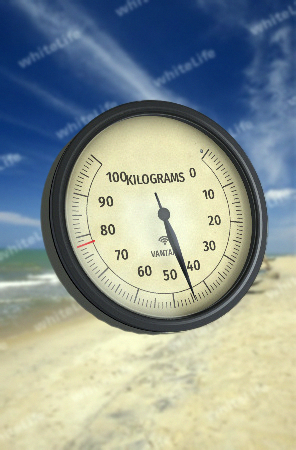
45 kg
